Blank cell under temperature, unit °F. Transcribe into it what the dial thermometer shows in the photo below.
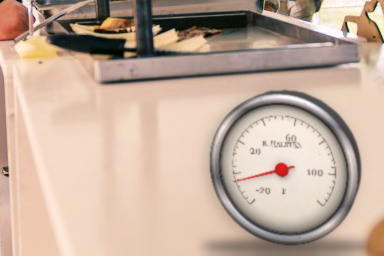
-4 °F
